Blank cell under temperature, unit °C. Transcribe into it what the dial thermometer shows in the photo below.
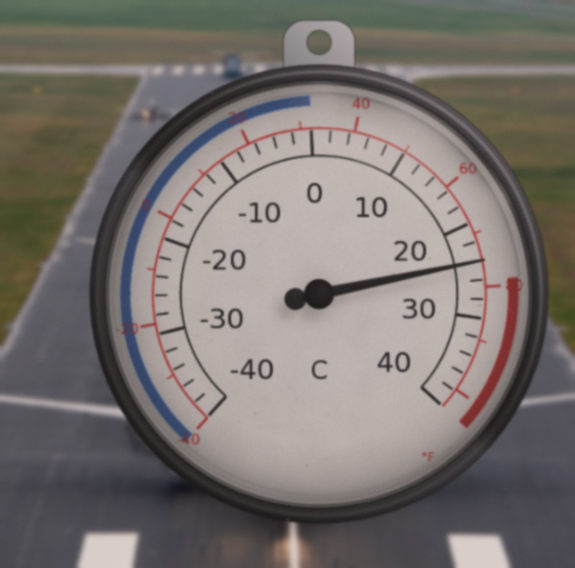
24 °C
